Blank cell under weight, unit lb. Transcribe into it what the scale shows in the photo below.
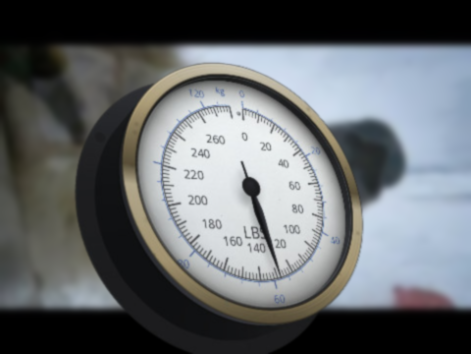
130 lb
